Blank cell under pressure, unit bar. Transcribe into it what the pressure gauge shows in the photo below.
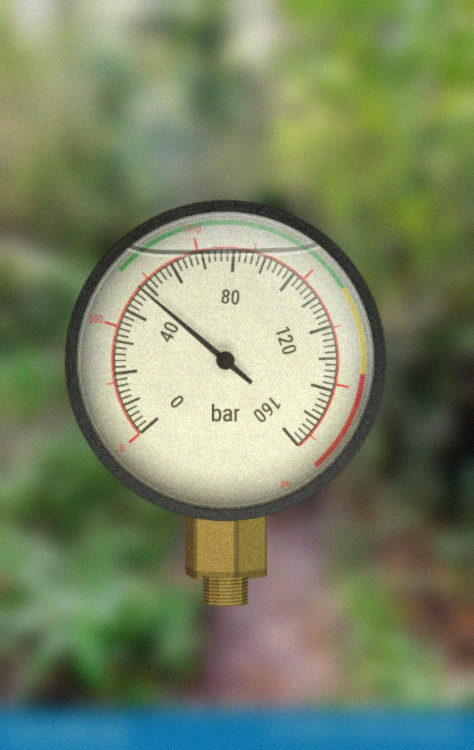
48 bar
